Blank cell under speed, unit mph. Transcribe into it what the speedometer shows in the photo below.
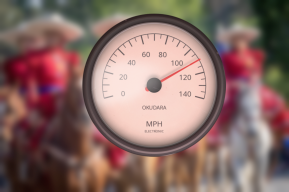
110 mph
